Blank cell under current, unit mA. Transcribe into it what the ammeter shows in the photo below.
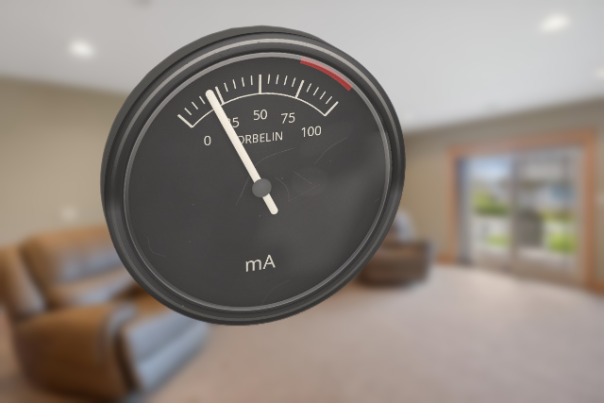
20 mA
